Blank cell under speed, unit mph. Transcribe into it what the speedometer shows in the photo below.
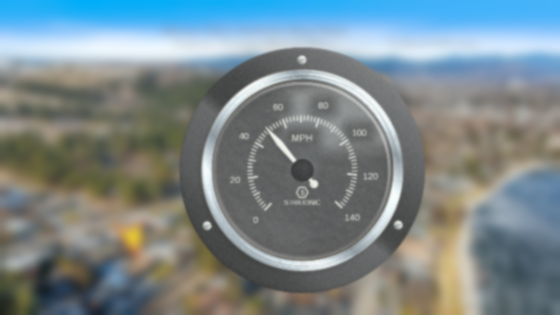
50 mph
